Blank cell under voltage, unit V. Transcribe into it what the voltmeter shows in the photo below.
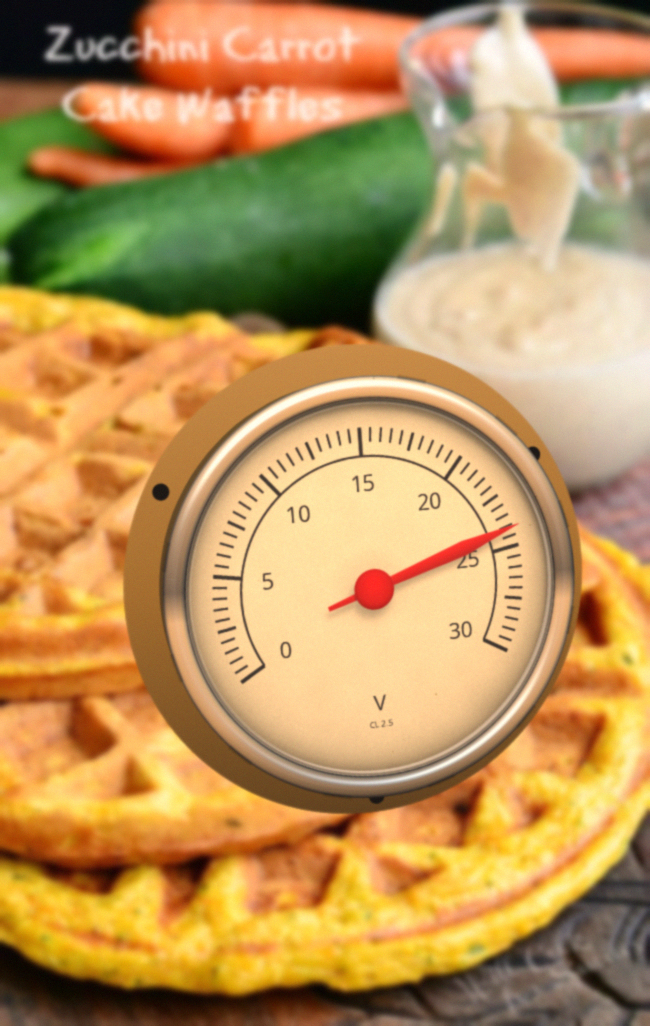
24 V
